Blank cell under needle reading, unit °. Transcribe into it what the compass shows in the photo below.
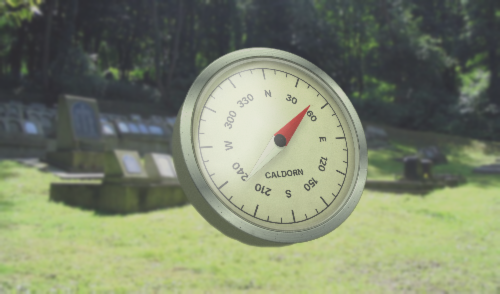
50 °
